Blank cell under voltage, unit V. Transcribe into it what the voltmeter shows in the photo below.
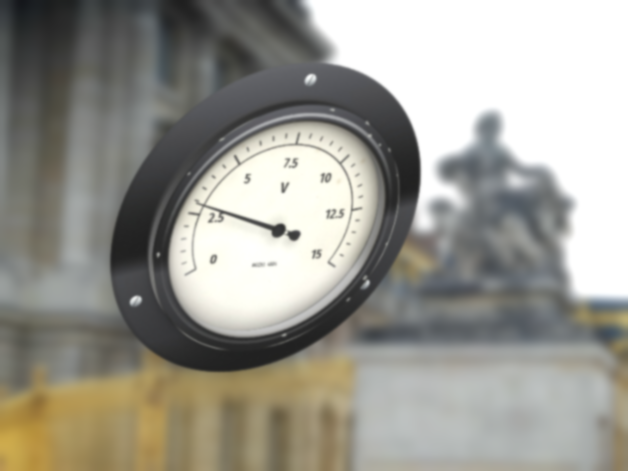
3 V
